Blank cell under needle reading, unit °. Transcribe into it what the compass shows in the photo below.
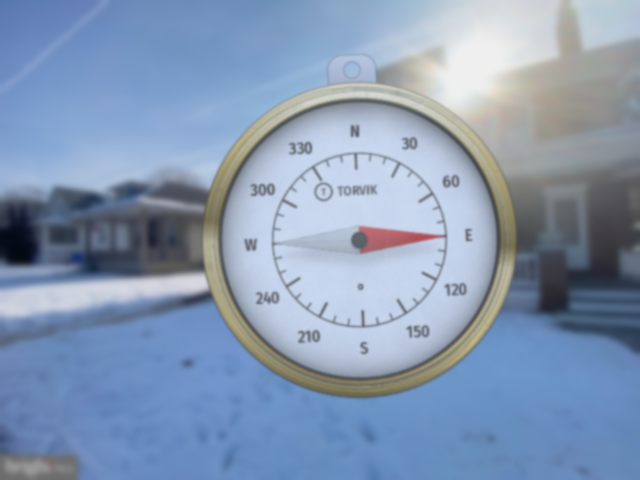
90 °
